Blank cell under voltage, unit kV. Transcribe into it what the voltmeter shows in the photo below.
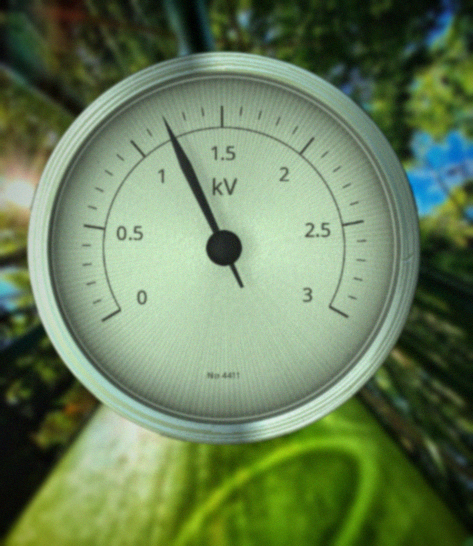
1.2 kV
